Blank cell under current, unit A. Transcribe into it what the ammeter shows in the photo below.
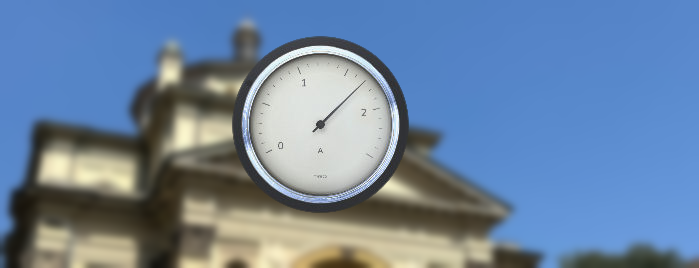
1.7 A
